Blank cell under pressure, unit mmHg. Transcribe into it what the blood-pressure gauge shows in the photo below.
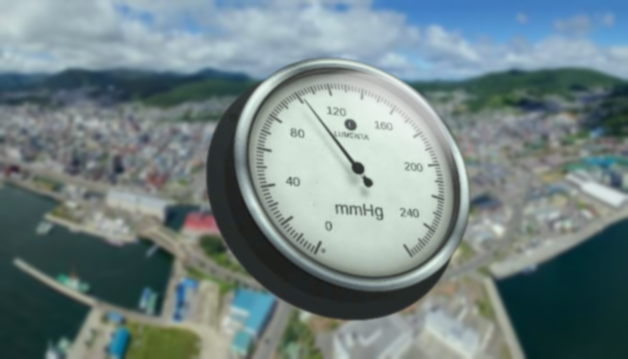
100 mmHg
